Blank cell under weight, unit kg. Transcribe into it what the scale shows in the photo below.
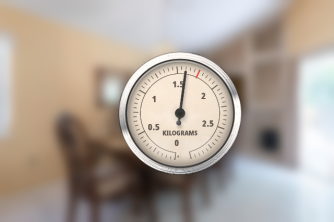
1.6 kg
